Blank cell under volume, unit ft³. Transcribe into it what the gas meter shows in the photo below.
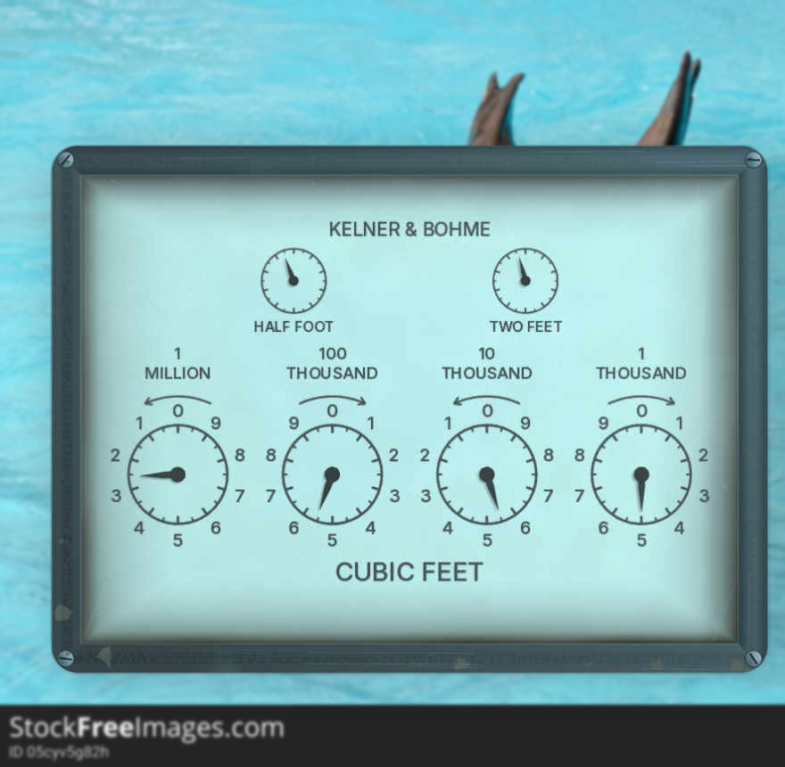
255500 ft³
